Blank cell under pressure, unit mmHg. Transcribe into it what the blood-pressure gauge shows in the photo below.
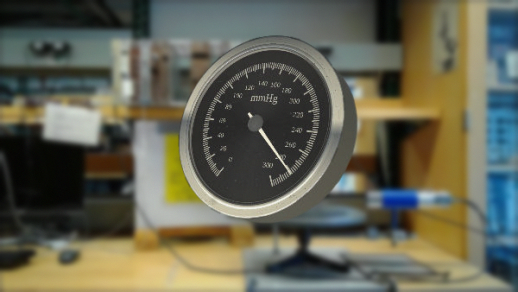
280 mmHg
